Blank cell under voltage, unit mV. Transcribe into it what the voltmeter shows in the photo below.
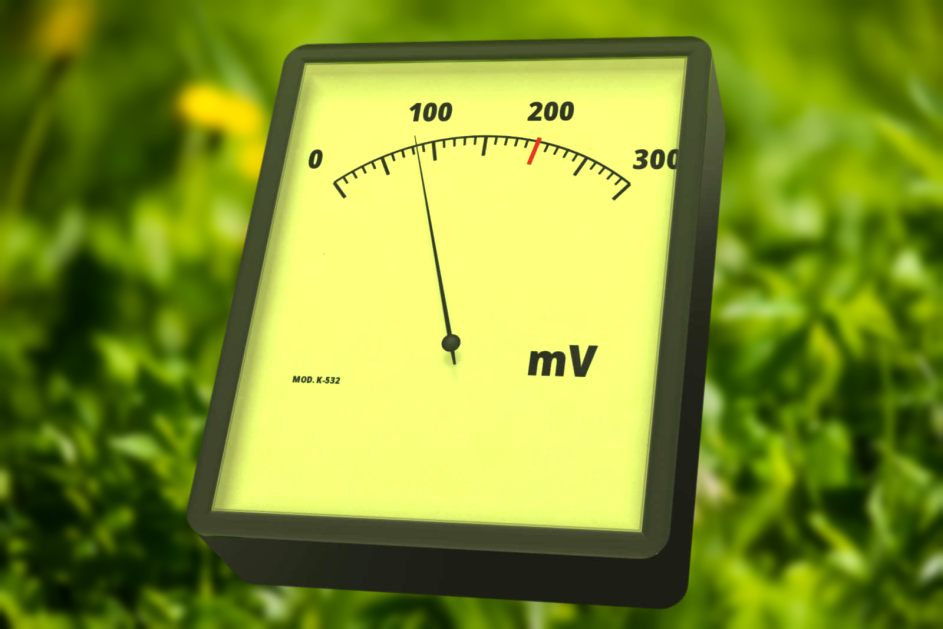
85 mV
